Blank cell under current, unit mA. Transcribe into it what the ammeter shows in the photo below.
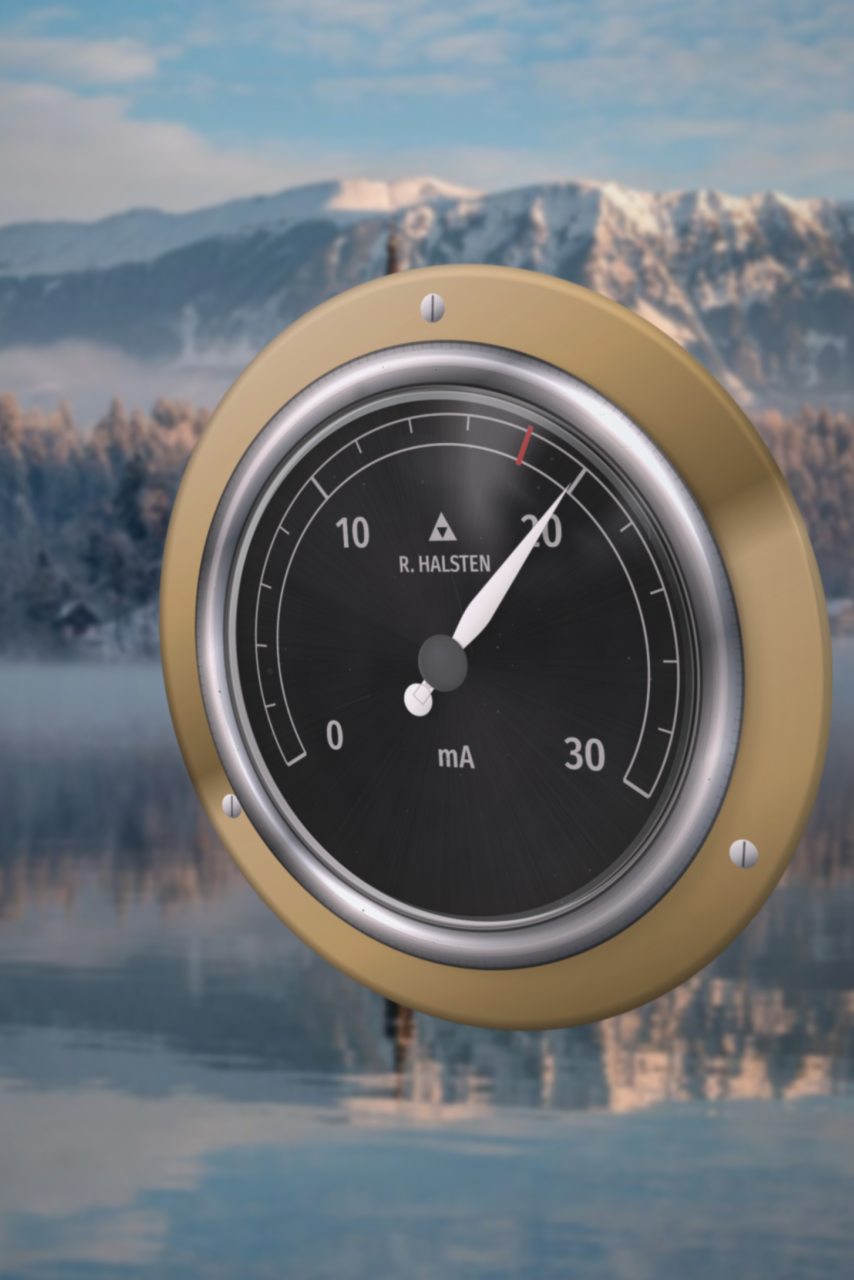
20 mA
